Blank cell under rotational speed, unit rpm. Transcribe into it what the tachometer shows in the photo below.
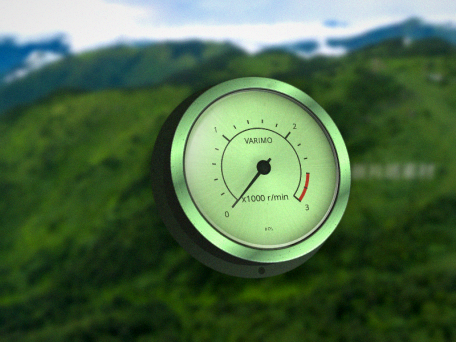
0 rpm
